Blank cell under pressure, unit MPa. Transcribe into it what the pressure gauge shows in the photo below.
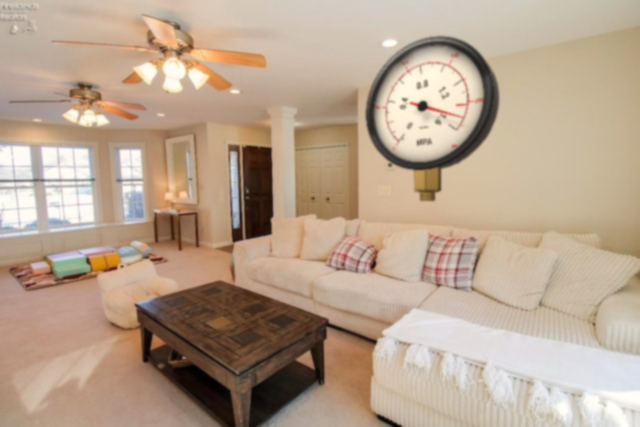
1.5 MPa
